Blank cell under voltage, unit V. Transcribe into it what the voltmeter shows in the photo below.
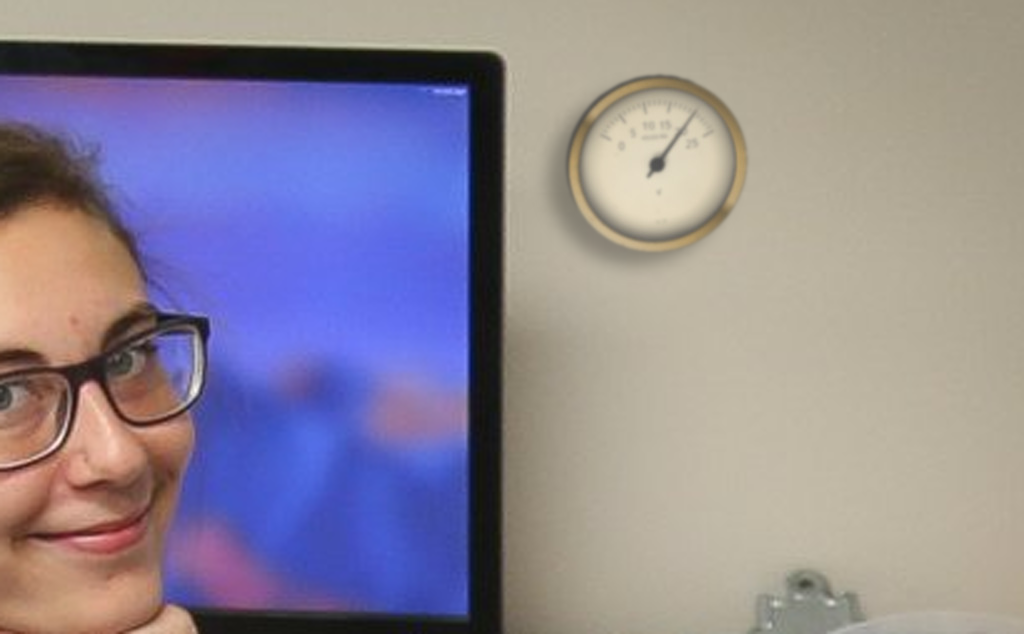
20 V
